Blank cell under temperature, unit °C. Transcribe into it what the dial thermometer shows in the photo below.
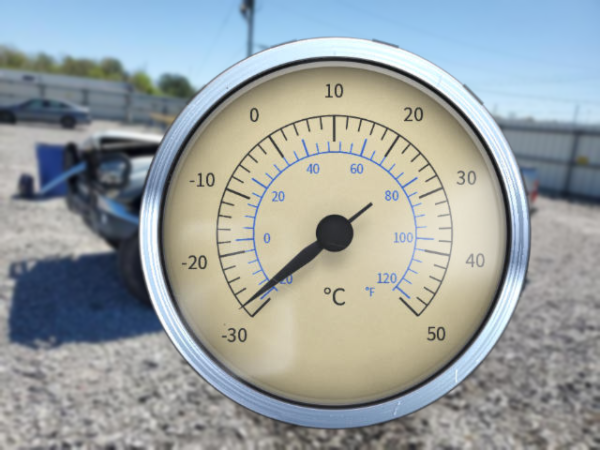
-28 °C
